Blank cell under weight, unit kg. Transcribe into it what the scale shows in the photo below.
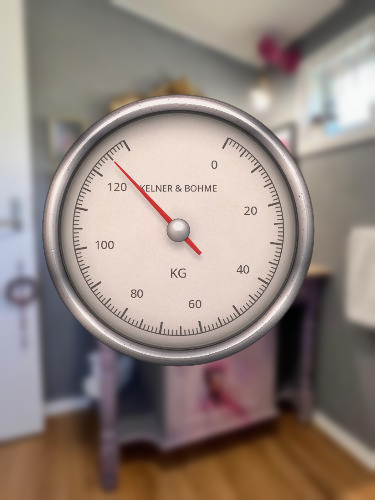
125 kg
